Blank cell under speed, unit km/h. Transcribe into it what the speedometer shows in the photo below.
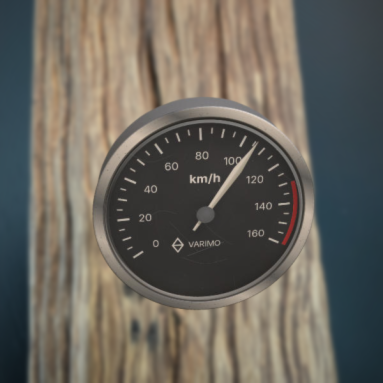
105 km/h
